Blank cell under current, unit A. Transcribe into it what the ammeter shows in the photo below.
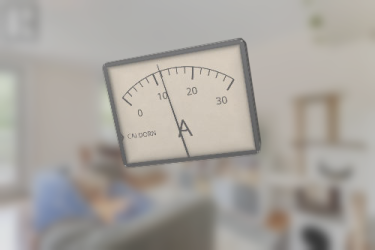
12 A
